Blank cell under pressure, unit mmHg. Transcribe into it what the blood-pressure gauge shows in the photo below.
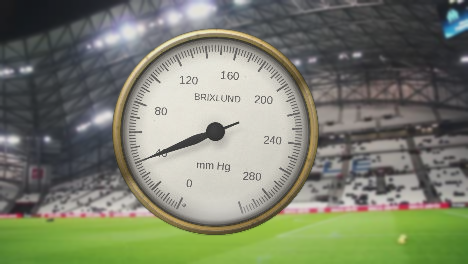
40 mmHg
